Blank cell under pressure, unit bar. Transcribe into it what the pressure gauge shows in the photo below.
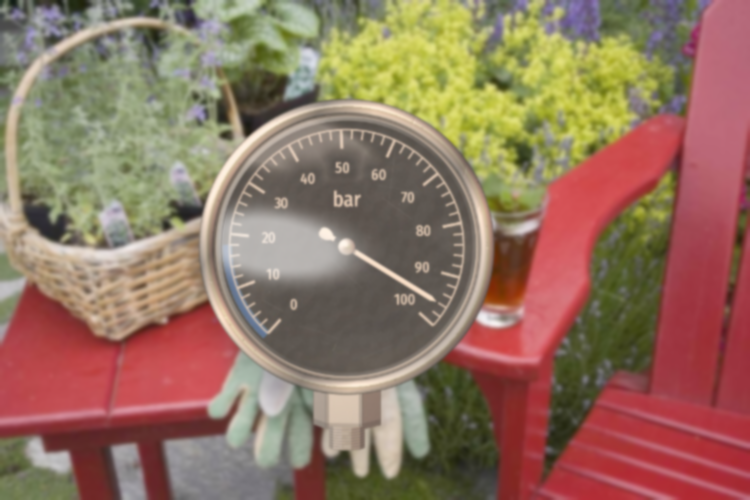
96 bar
